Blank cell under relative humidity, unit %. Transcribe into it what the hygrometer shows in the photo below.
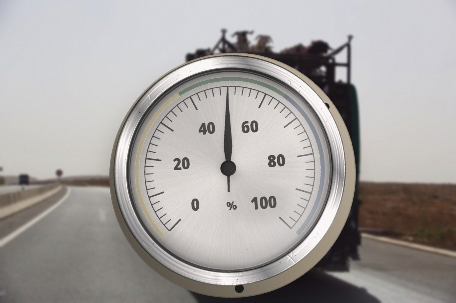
50 %
